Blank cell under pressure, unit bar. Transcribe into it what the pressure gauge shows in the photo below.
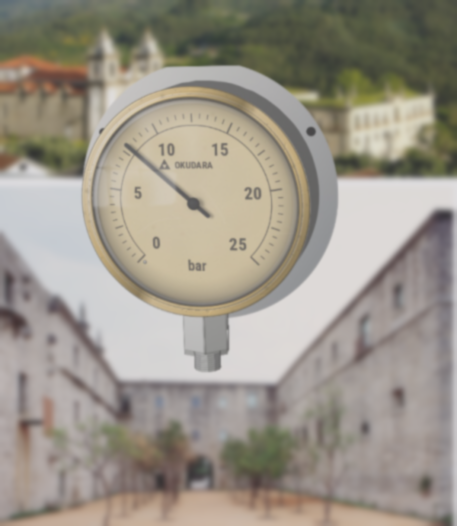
8 bar
